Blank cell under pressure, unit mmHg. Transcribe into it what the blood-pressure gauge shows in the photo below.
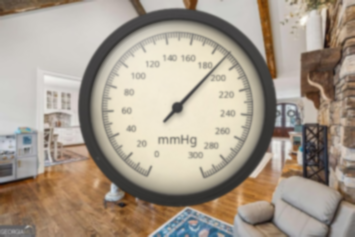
190 mmHg
